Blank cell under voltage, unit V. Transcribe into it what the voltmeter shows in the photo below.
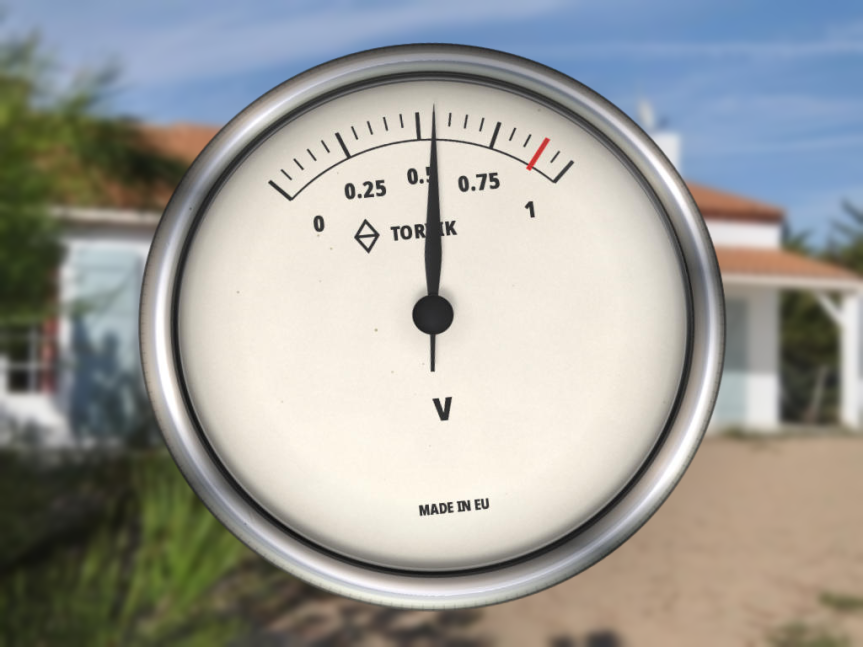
0.55 V
